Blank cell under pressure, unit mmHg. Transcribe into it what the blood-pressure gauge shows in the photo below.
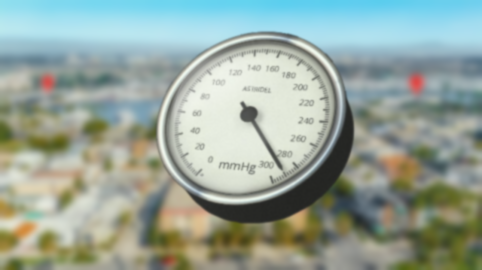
290 mmHg
